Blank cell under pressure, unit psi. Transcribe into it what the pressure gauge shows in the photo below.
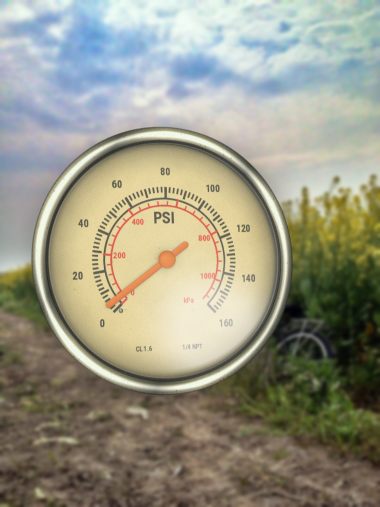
4 psi
